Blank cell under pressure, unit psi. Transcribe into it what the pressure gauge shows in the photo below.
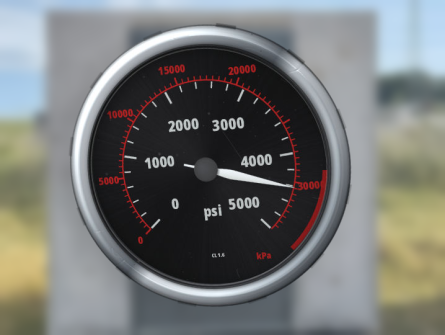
4400 psi
